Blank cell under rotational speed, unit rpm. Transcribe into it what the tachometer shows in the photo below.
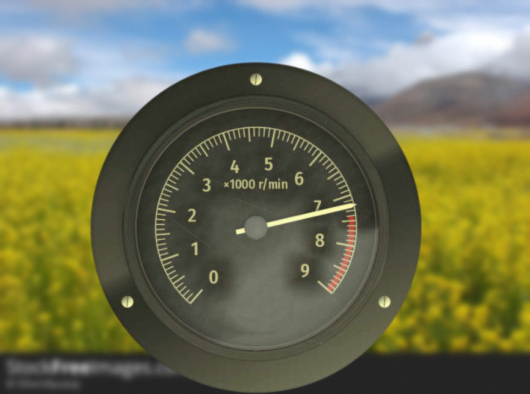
7200 rpm
